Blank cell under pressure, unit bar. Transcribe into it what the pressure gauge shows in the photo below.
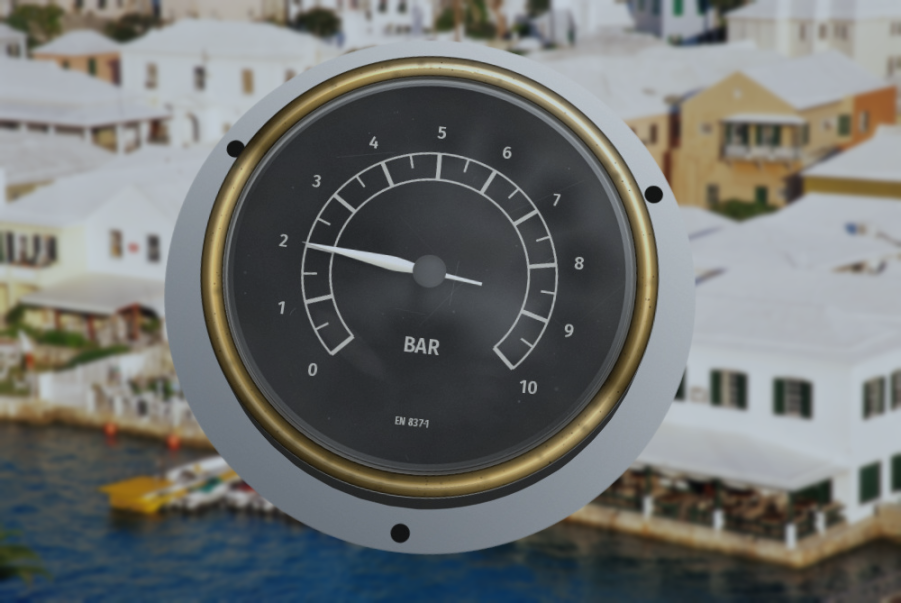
2 bar
